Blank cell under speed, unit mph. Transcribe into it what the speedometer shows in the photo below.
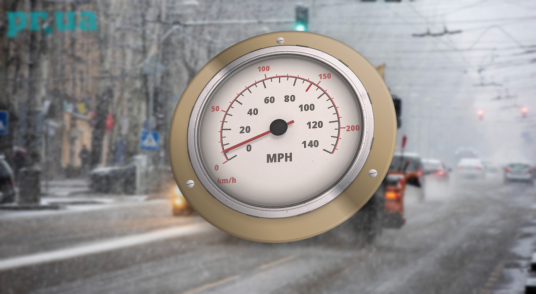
5 mph
